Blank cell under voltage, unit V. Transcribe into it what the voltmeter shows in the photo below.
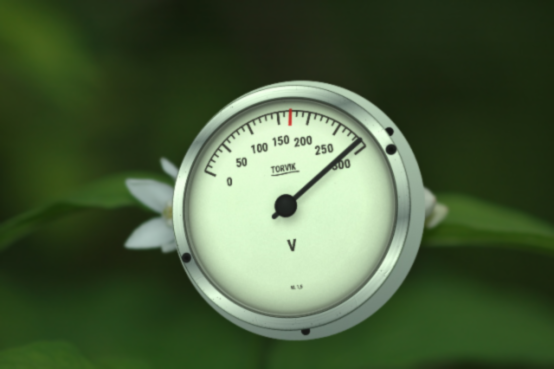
290 V
